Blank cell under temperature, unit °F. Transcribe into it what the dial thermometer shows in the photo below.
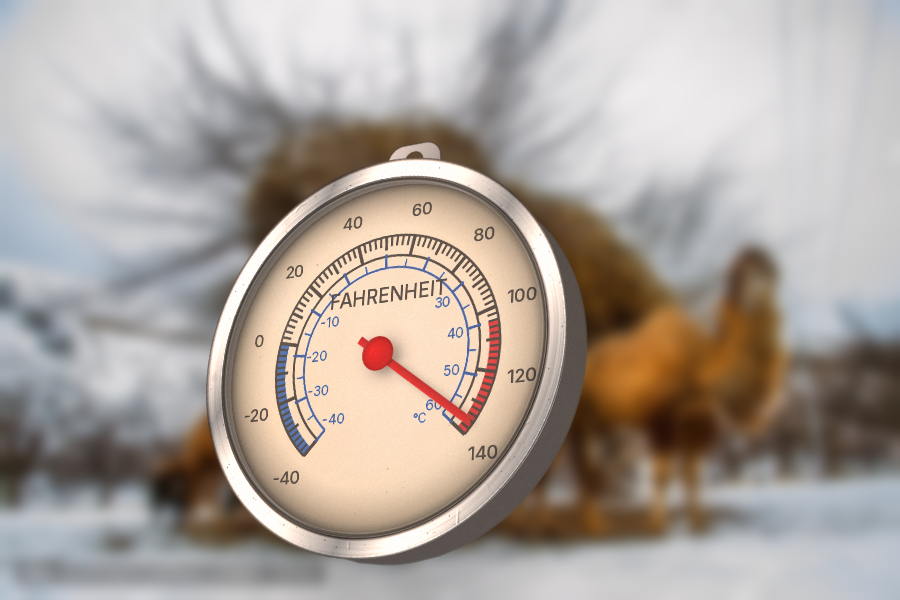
136 °F
